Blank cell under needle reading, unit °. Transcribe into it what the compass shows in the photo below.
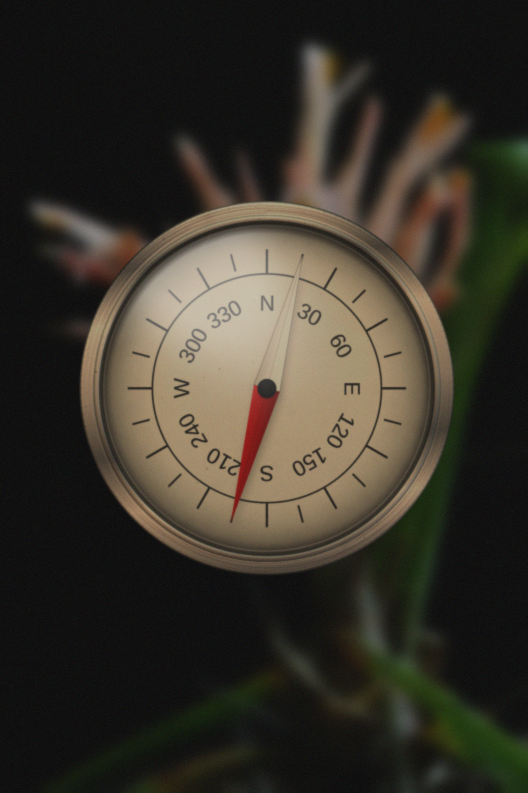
195 °
